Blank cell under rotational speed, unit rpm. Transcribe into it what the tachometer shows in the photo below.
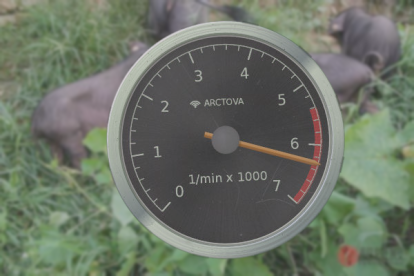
6300 rpm
